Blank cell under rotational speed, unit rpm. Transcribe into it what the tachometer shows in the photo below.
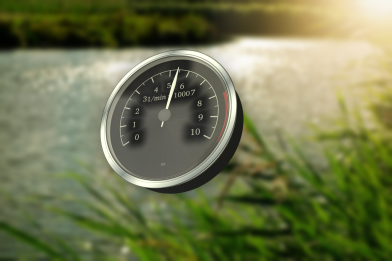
5500 rpm
